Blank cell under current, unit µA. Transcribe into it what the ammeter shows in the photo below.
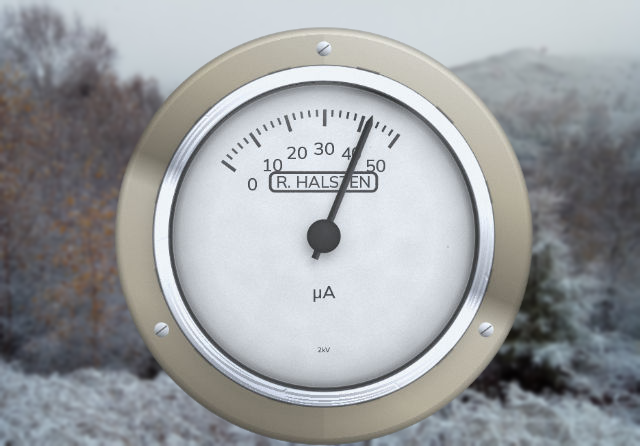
42 µA
